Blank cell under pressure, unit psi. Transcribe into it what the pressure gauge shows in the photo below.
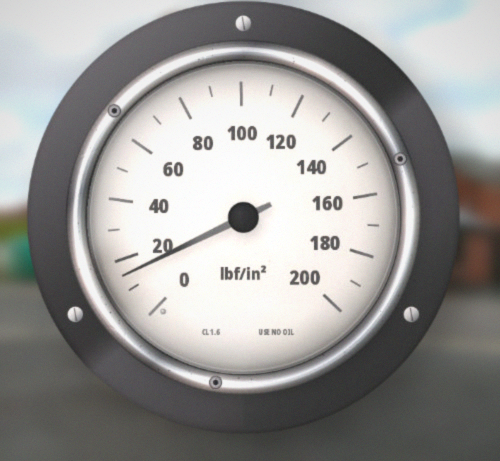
15 psi
